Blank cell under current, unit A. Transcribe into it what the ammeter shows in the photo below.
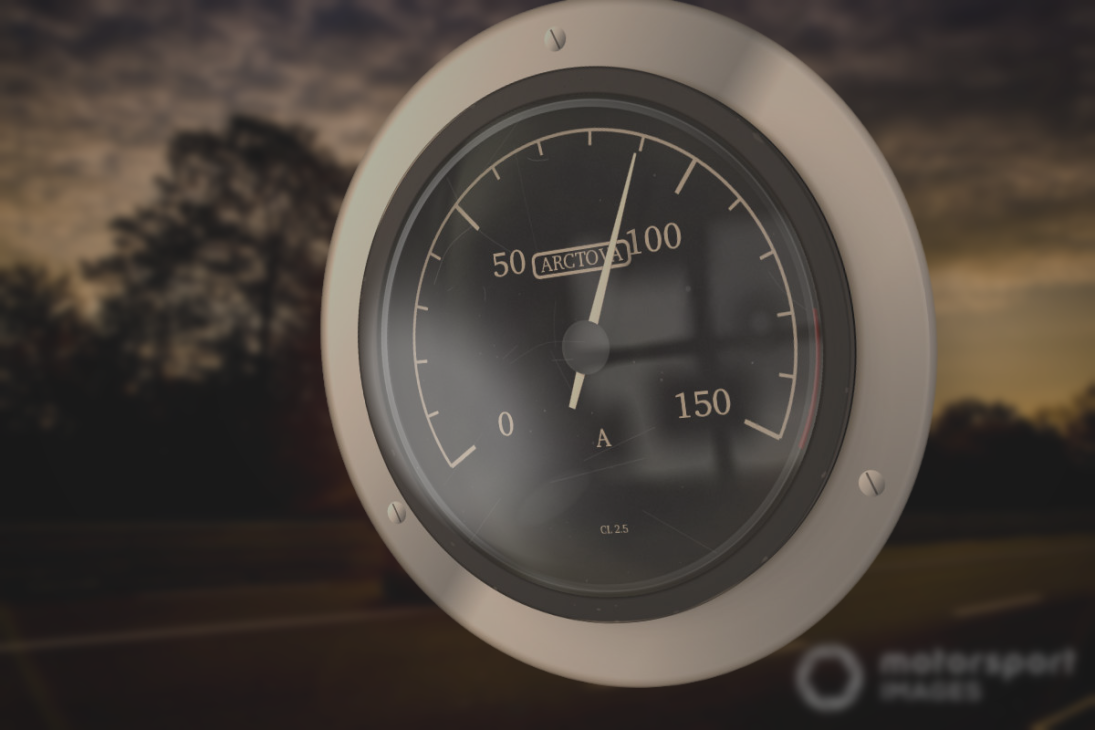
90 A
